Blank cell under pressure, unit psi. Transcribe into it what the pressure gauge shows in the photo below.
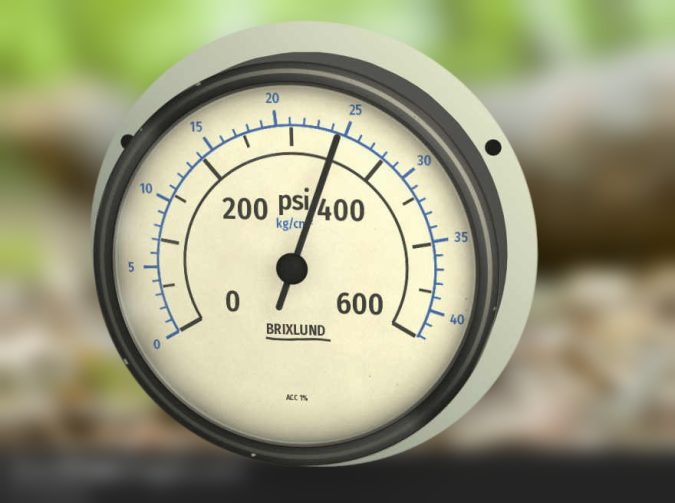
350 psi
